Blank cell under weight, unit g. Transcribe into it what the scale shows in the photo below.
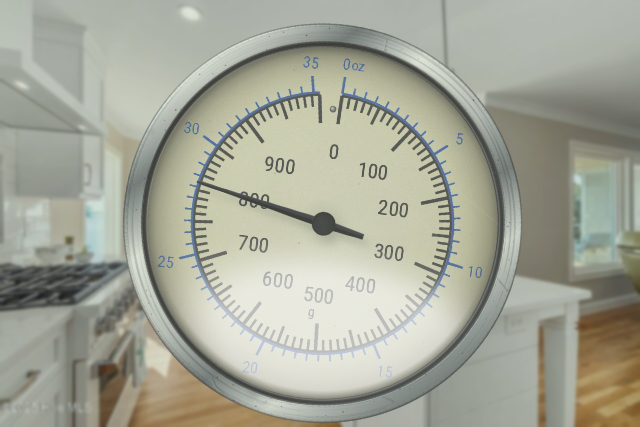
800 g
